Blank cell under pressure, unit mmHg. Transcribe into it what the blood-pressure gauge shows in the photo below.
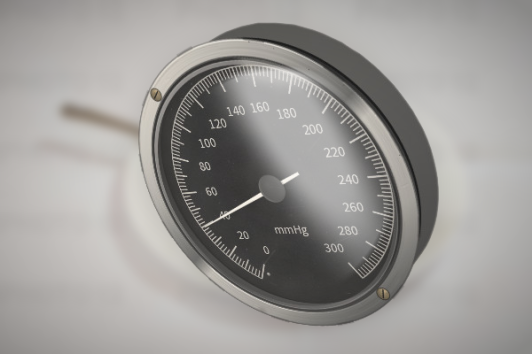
40 mmHg
